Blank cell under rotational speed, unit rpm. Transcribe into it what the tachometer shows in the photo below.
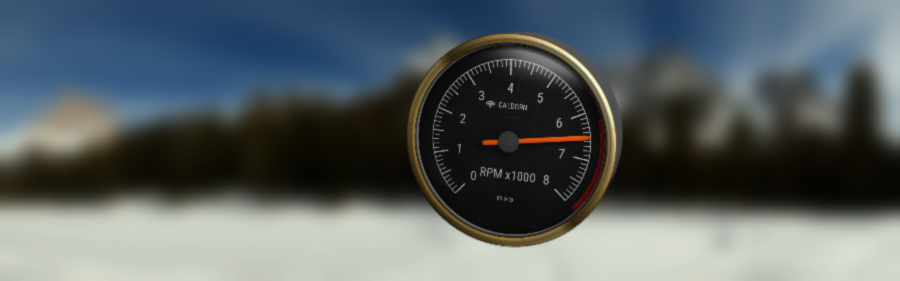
6500 rpm
